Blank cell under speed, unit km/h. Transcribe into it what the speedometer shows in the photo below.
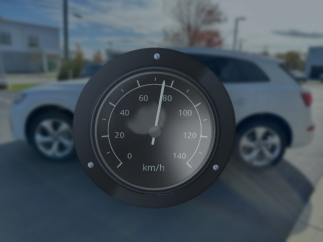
75 km/h
